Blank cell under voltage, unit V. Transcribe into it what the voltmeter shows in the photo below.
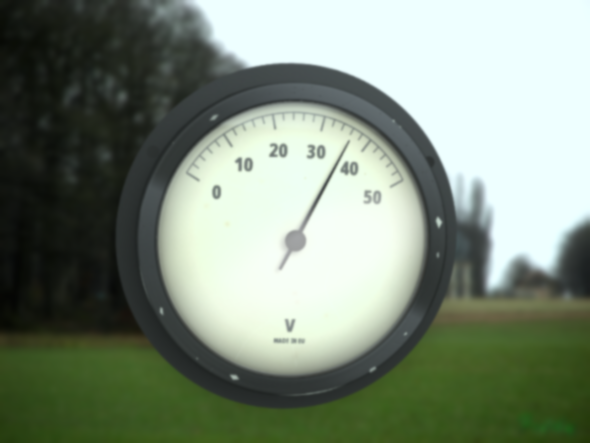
36 V
